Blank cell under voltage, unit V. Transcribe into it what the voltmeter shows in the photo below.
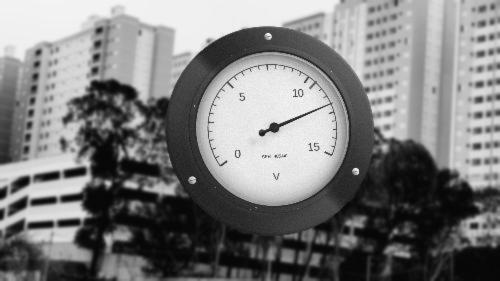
12 V
